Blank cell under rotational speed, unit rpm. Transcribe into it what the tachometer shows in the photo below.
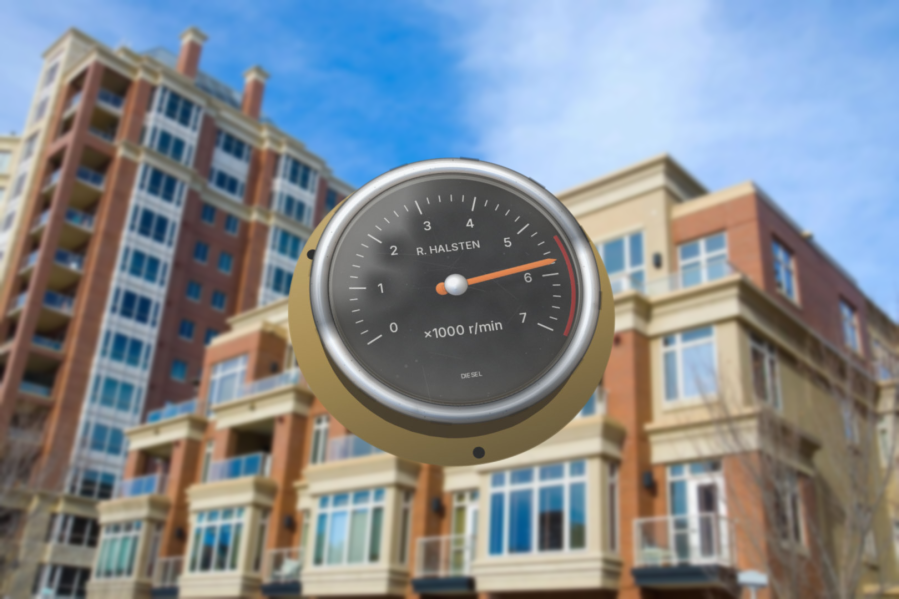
5800 rpm
